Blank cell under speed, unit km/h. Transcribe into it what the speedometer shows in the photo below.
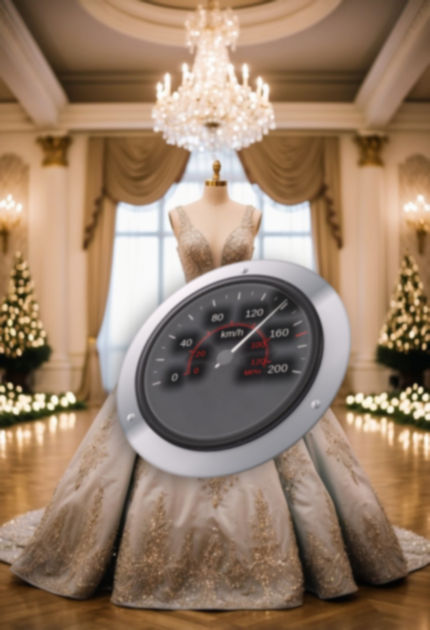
140 km/h
